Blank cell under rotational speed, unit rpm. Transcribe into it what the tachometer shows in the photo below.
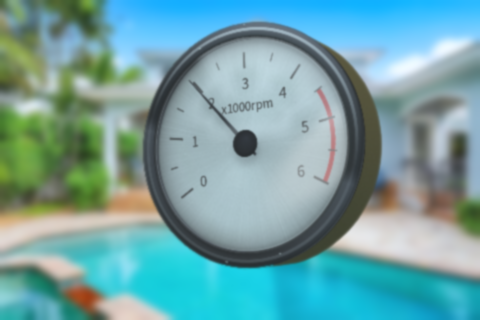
2000 rpm
